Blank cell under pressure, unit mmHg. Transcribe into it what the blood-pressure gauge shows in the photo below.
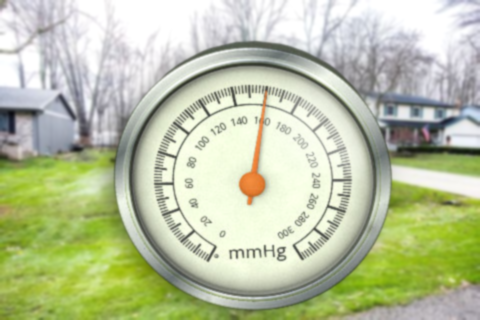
160 mmHg
